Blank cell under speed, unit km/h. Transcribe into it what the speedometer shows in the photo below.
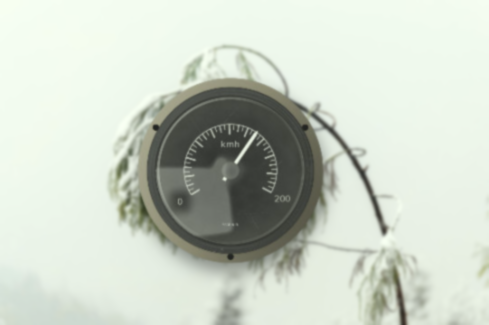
130 km/h
